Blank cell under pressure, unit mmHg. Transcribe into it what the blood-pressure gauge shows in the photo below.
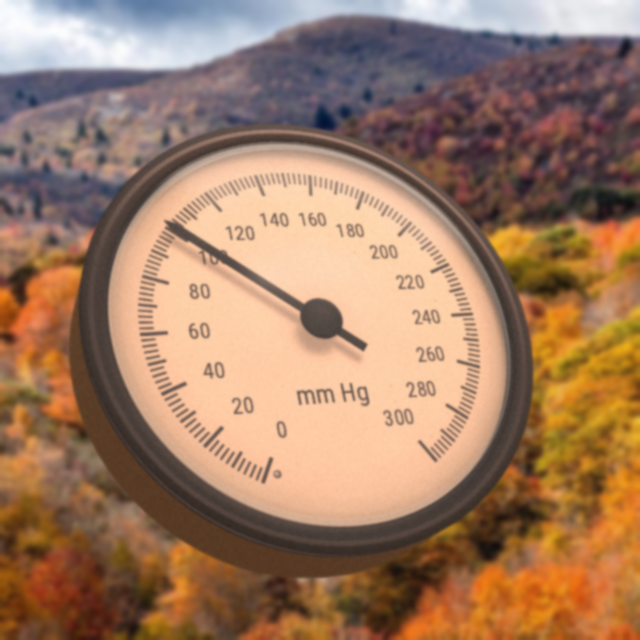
100 mmHg
